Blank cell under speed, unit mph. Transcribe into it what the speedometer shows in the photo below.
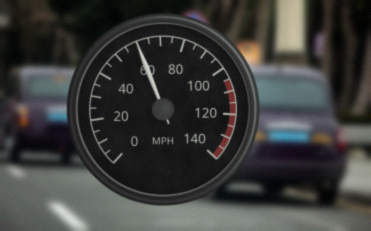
60 mph
